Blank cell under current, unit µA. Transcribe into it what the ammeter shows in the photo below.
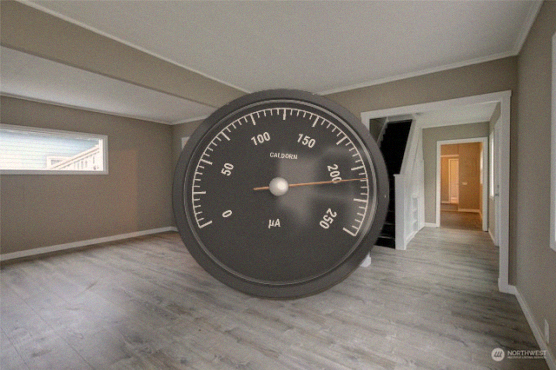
210 µA
